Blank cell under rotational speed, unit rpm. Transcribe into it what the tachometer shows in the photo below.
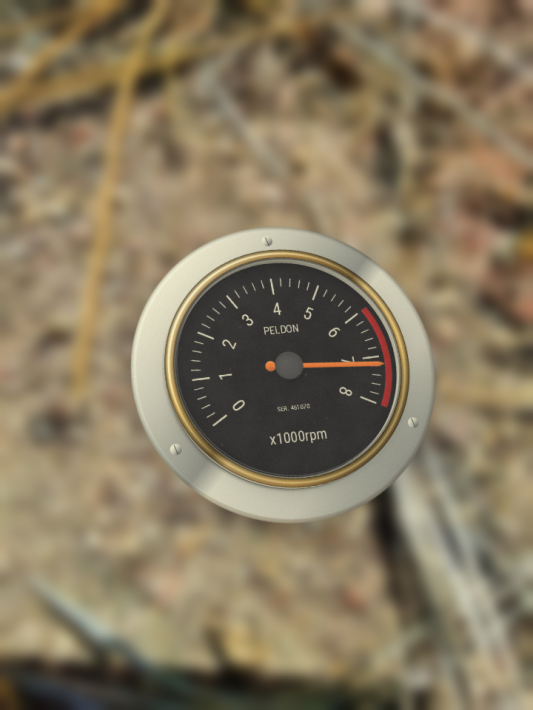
7200 rpm
